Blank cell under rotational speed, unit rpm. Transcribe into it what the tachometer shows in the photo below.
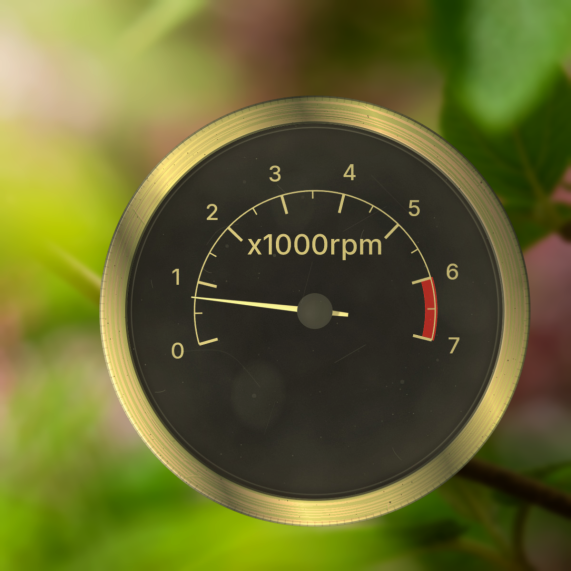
750 rpm
